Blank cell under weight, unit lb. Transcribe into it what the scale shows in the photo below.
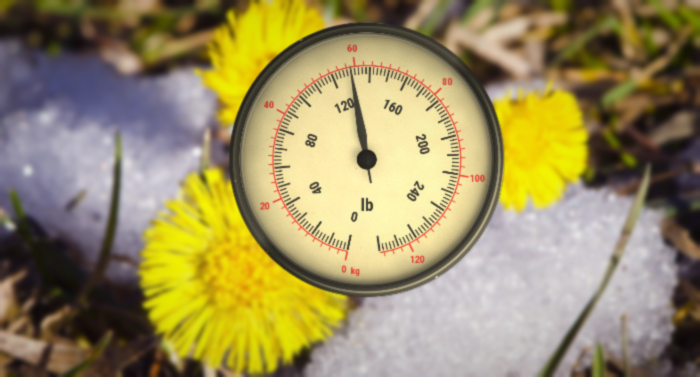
130 lb
